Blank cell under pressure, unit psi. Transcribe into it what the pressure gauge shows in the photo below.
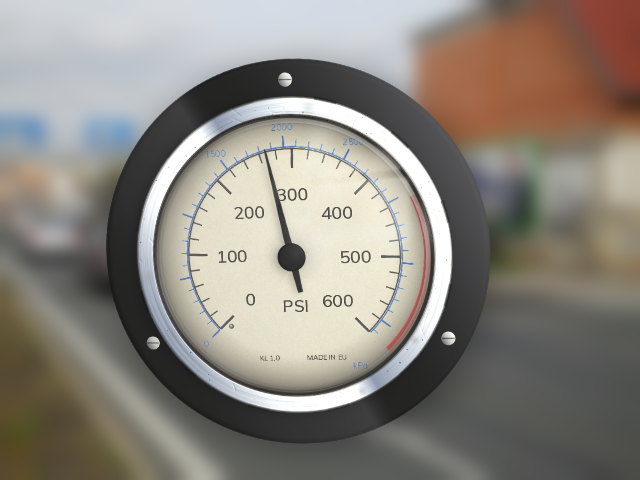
270 psi
